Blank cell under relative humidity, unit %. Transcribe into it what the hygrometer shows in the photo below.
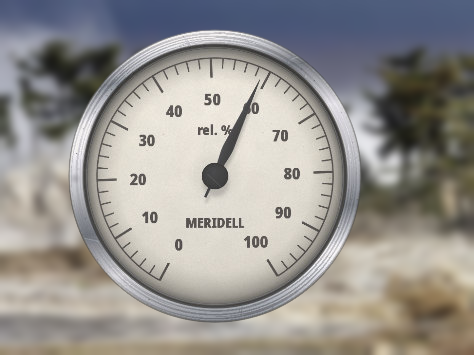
59 %
